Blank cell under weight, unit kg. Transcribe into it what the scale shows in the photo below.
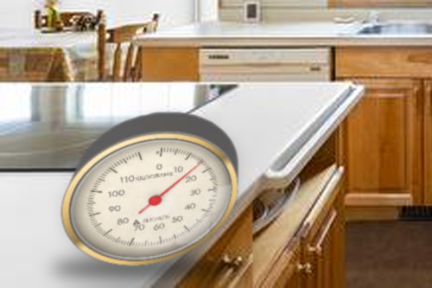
15 kg
